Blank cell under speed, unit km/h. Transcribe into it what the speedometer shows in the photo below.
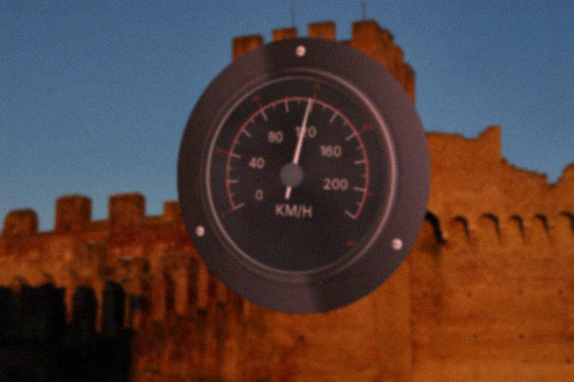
120 km/h
